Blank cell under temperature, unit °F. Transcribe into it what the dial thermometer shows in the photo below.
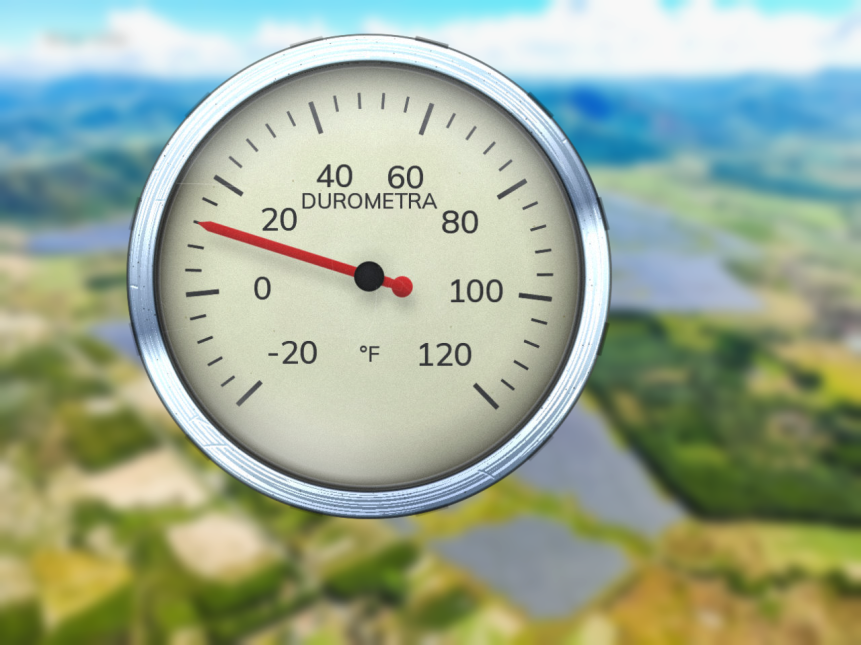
12 °F
